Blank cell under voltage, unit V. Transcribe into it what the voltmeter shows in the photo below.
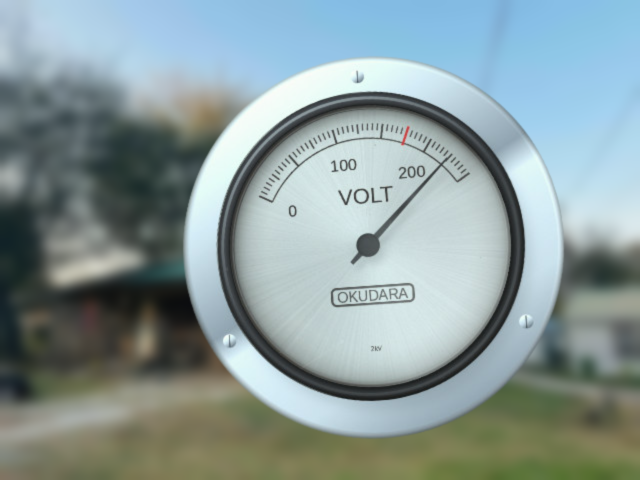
225 V
